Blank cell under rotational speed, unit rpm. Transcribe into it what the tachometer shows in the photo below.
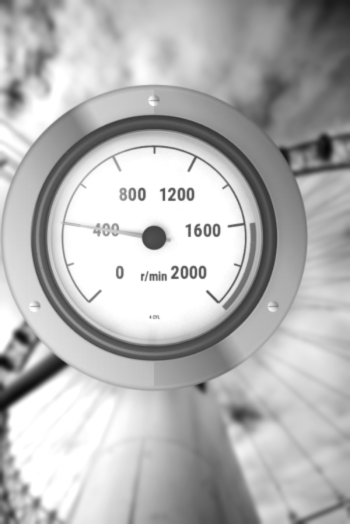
400 rpm
